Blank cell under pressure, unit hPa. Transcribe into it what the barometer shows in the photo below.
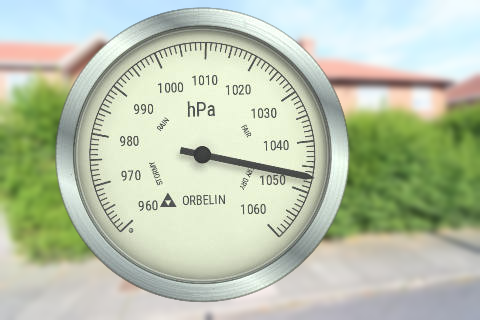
1047 hPa
